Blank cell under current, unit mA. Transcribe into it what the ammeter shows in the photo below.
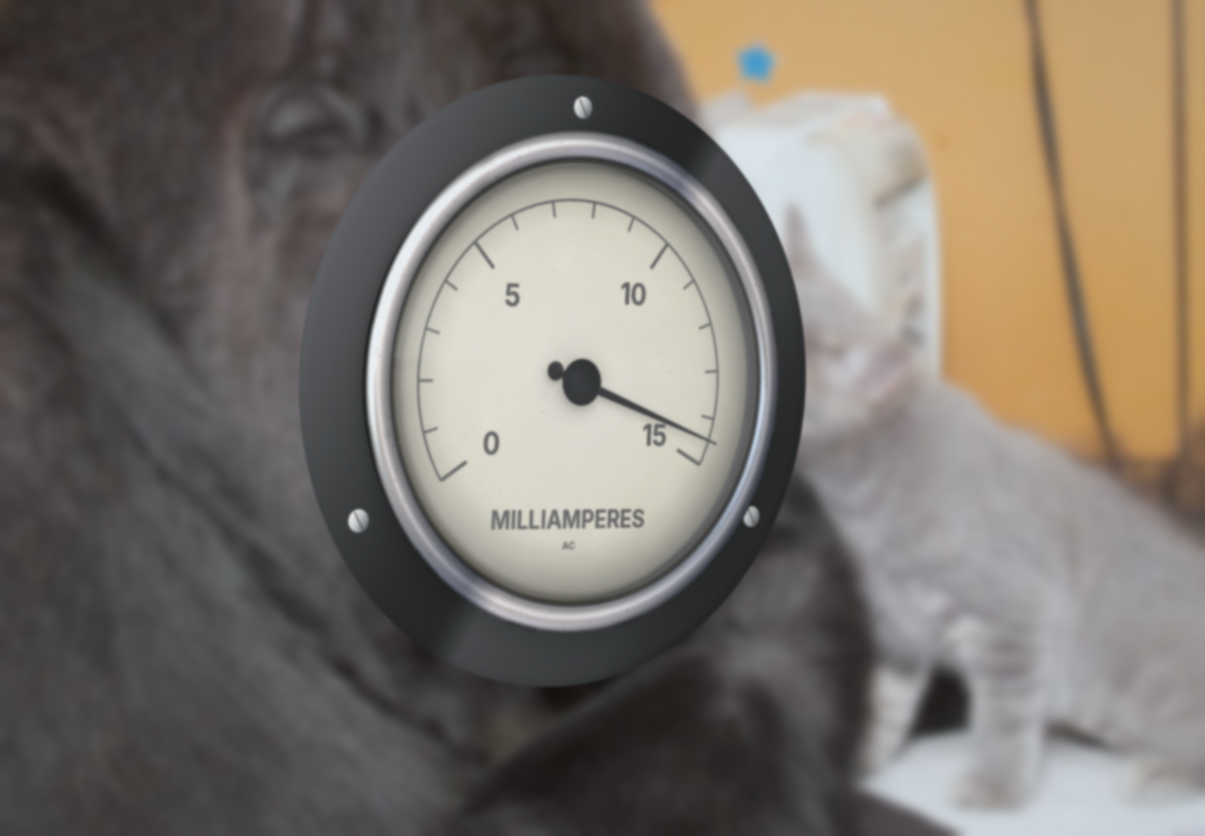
14.5 mA
